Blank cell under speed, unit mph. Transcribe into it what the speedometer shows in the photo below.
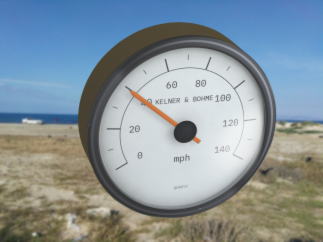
40 mph
